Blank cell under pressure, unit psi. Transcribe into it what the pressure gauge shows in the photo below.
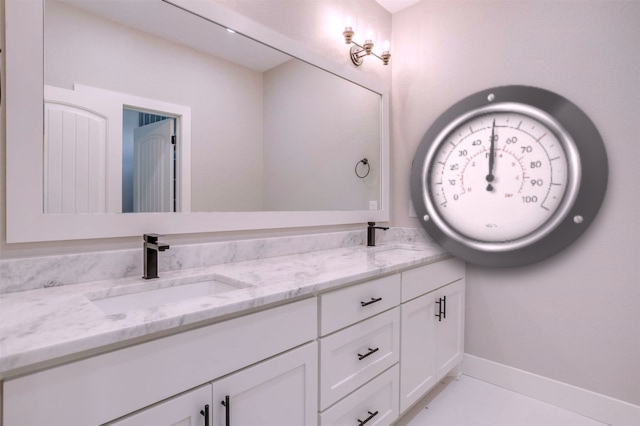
50 psi
